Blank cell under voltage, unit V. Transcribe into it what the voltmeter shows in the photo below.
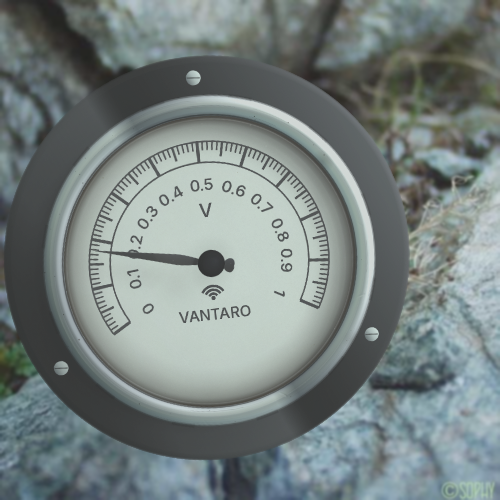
0.18 V
